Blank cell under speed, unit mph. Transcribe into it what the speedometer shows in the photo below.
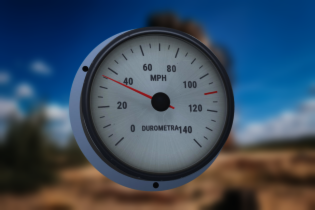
35 mph
